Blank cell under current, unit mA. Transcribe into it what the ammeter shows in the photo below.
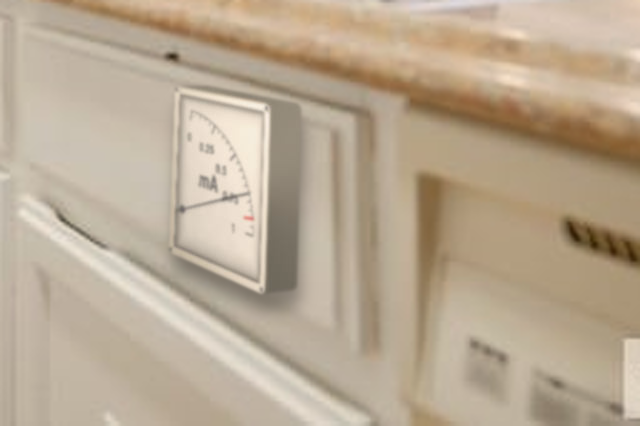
0.75 mA
